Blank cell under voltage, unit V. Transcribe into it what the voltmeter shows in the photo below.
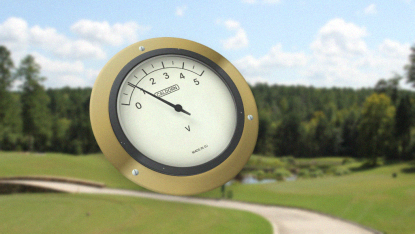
1 V
